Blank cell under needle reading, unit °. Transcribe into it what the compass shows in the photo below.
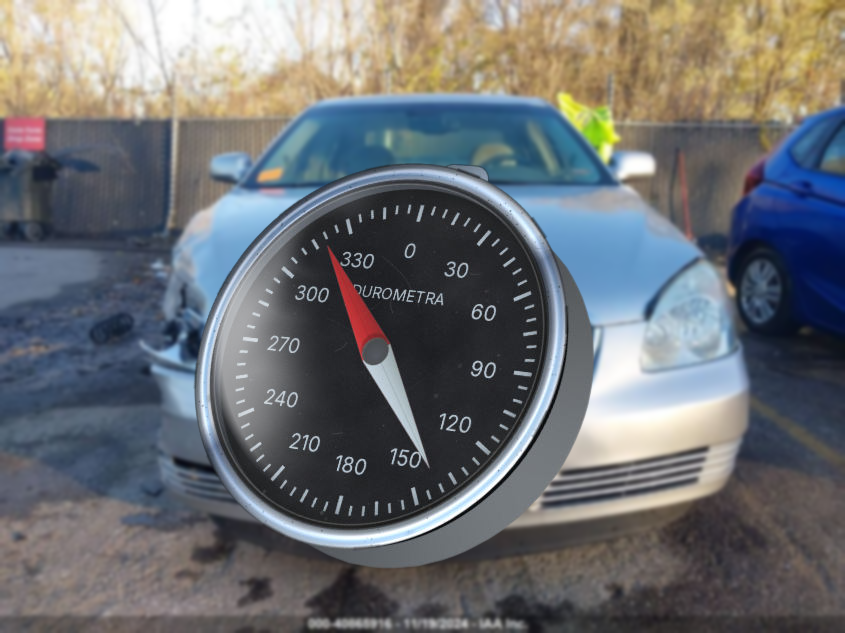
320 °
